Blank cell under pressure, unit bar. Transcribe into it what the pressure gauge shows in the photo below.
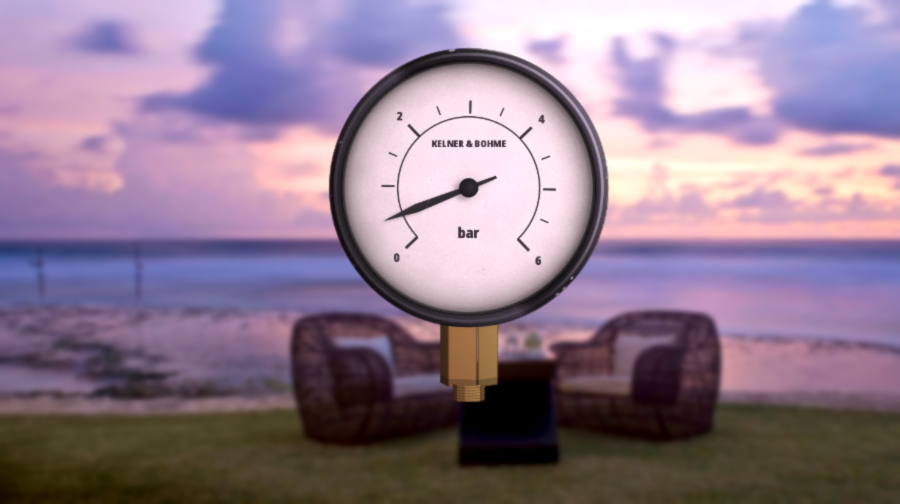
0.5 bar
